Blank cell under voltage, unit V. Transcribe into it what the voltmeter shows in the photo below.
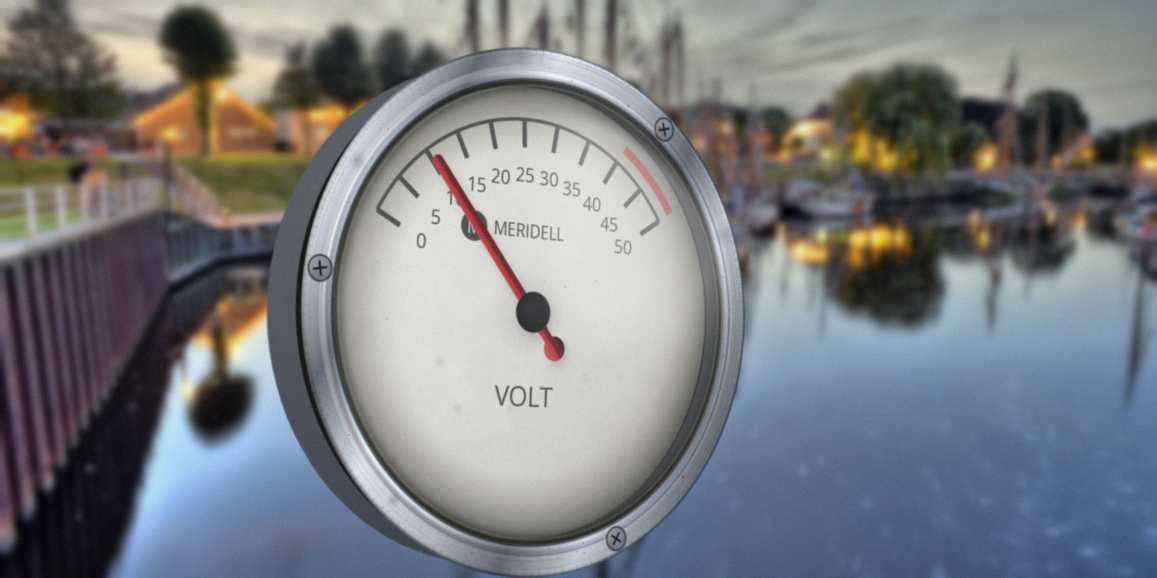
10 V
